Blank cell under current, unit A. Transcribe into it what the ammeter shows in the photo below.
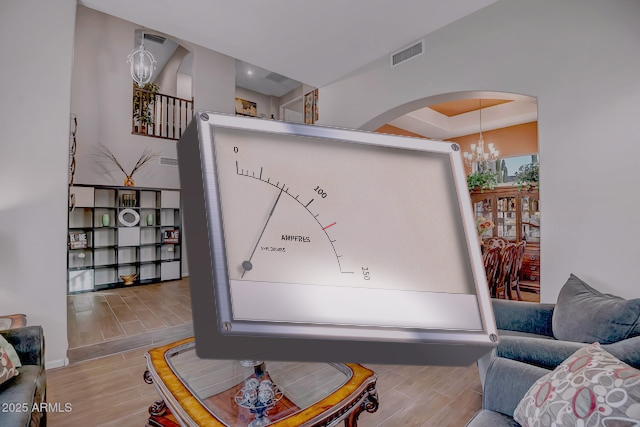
75 A
